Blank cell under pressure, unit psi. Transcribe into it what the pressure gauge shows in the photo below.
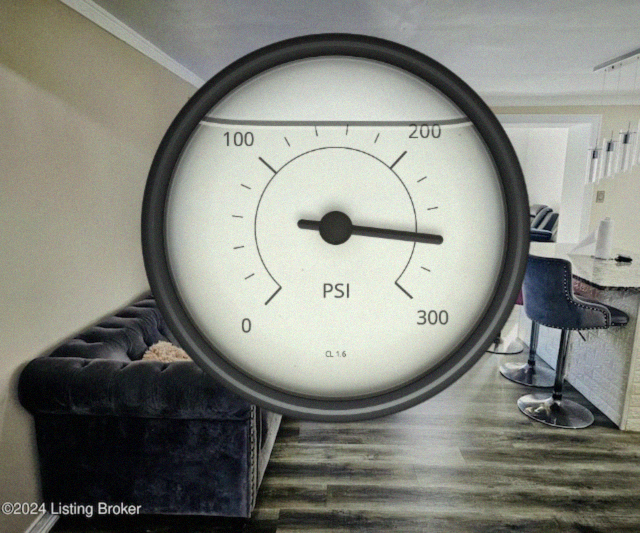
260 psi
